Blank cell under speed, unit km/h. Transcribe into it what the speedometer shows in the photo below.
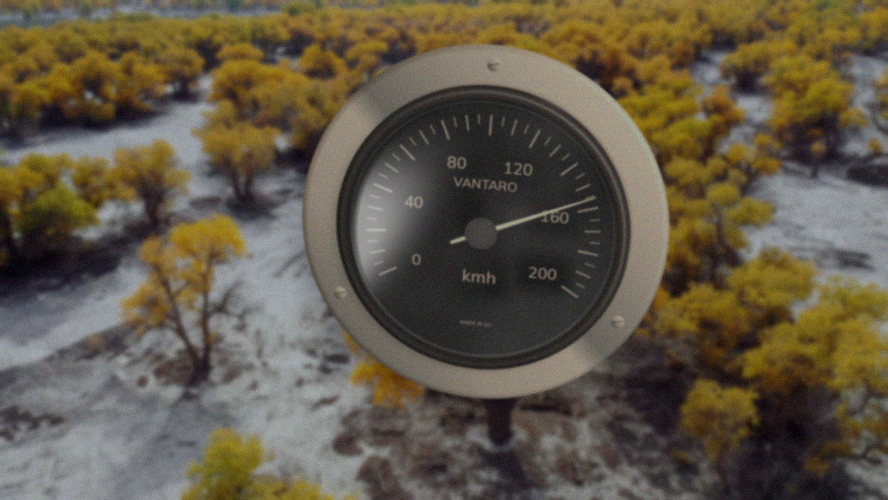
155 km/h
